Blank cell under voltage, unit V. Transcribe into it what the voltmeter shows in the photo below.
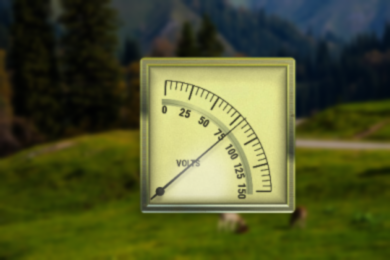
80 V
